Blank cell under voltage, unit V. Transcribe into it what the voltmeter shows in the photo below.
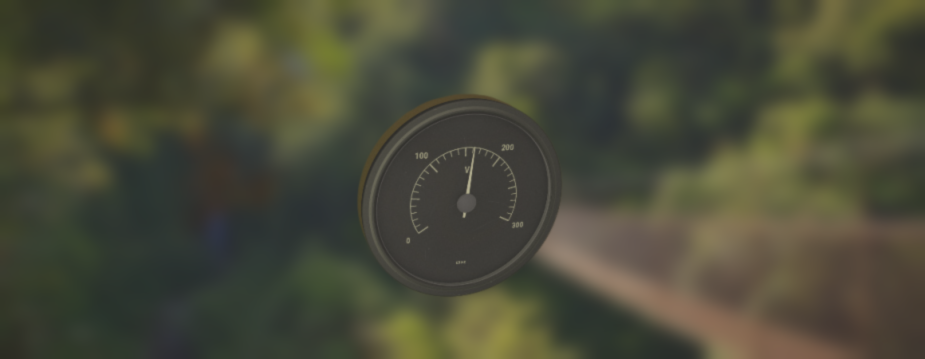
160 V
